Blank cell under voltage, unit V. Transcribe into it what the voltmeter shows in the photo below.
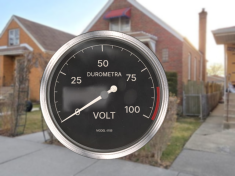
0 V
